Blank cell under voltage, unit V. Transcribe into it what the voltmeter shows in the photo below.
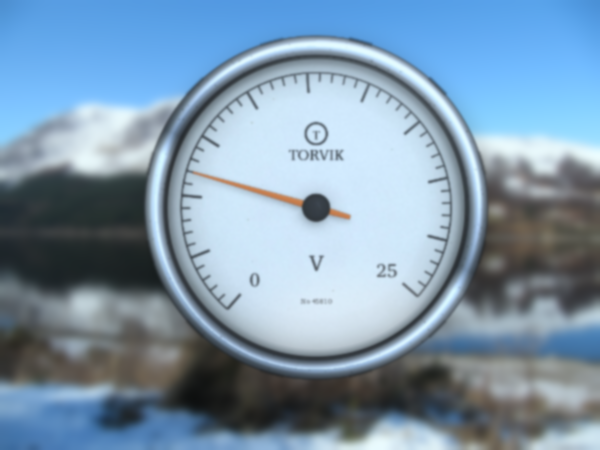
6 V
